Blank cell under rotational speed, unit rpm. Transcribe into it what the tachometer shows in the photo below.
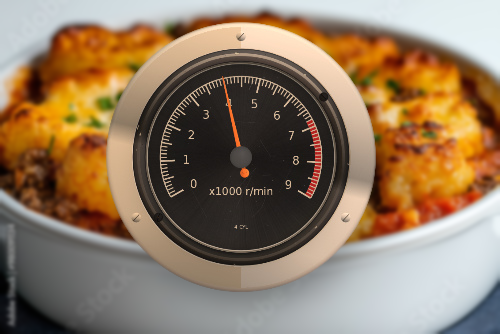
4000 rpm
